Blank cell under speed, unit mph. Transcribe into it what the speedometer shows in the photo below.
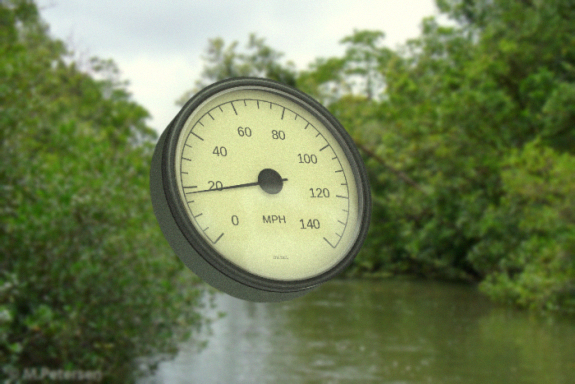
17.5 mph
